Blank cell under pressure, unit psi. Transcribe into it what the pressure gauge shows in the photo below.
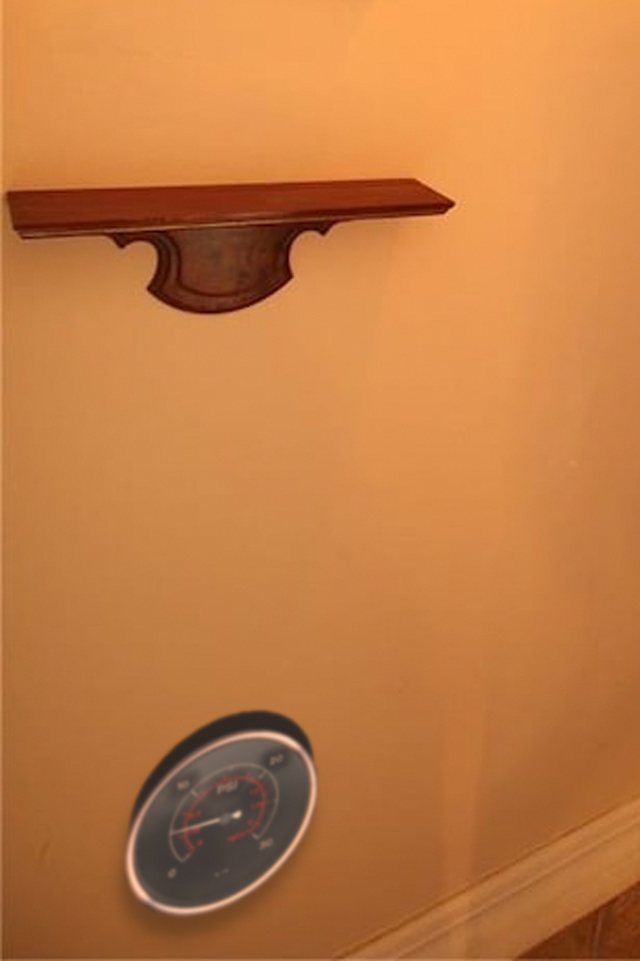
5 psi
